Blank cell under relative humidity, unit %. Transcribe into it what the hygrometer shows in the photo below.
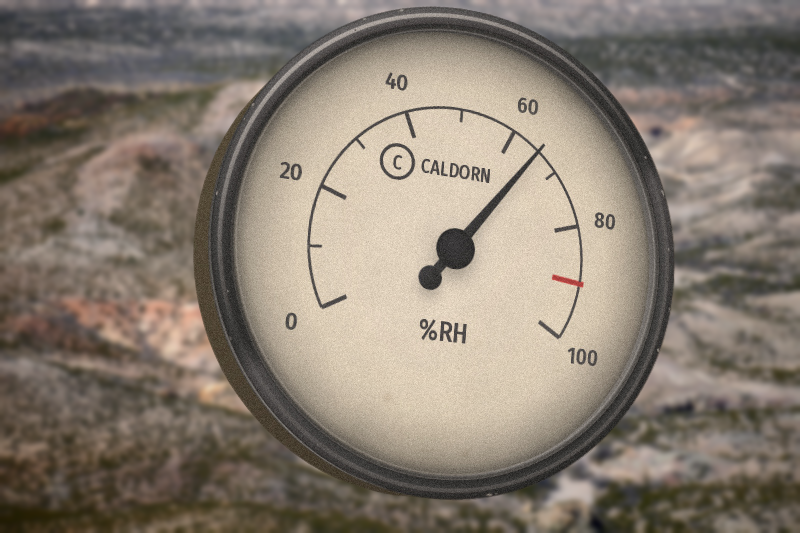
65 %
